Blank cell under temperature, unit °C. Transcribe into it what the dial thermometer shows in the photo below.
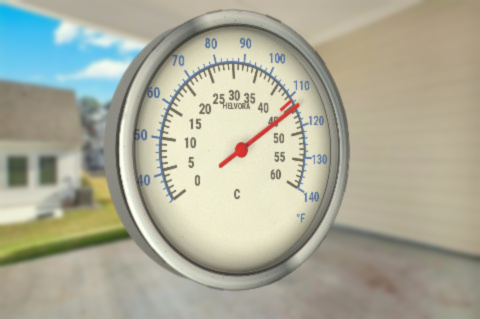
45 °C
